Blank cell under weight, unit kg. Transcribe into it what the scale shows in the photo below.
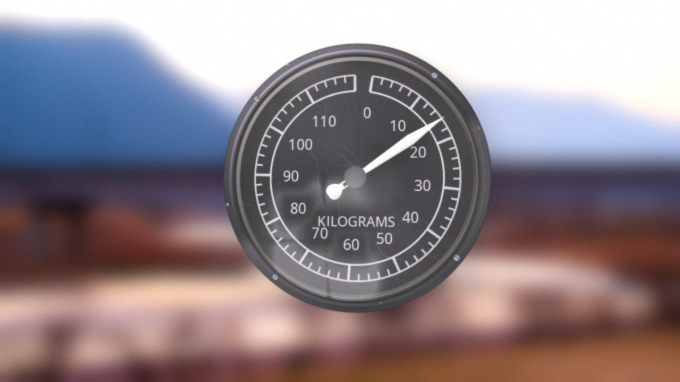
16 kg
